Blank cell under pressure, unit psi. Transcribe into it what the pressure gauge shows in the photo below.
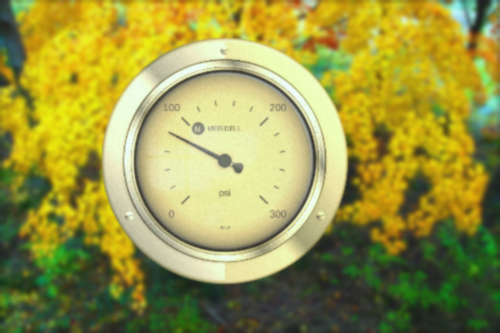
80 psi
